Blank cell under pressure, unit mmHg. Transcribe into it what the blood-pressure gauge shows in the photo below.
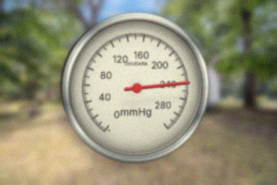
240 mmHg
